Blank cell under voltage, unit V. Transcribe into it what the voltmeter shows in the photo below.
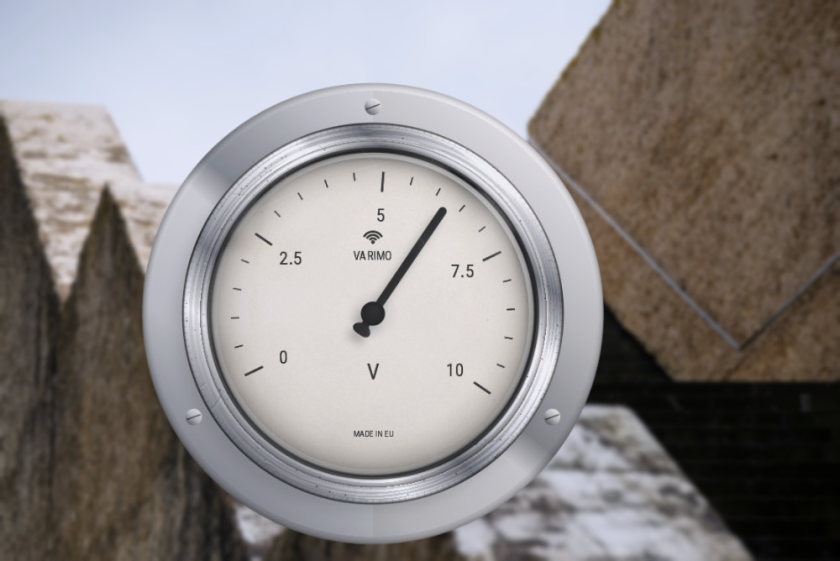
6.25 V
